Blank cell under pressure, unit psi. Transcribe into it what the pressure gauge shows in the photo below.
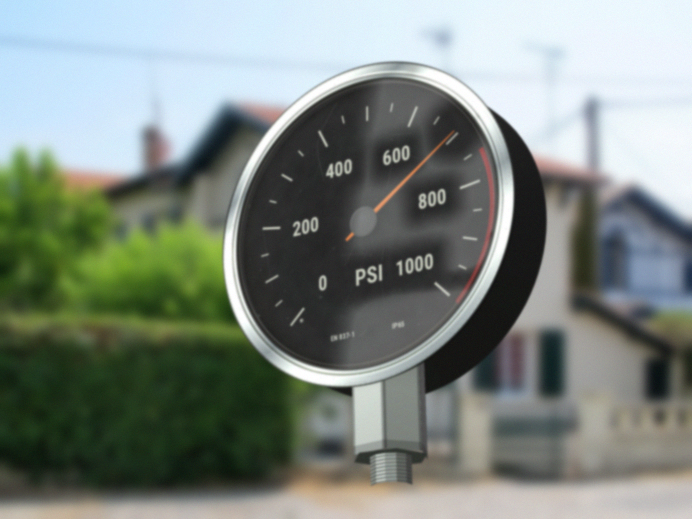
700 psi
